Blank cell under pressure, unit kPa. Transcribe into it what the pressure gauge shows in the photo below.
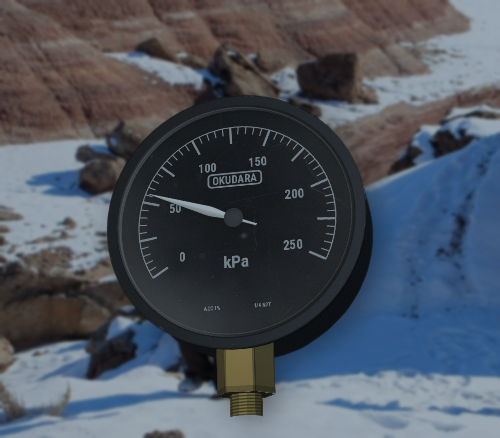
55 kPa
